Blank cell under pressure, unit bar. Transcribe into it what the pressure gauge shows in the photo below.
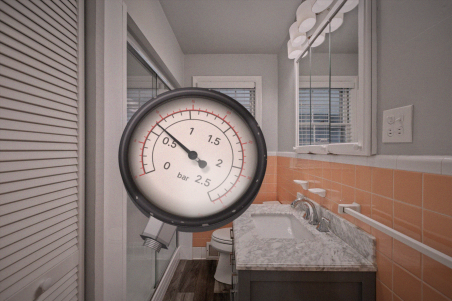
0.6 bar
